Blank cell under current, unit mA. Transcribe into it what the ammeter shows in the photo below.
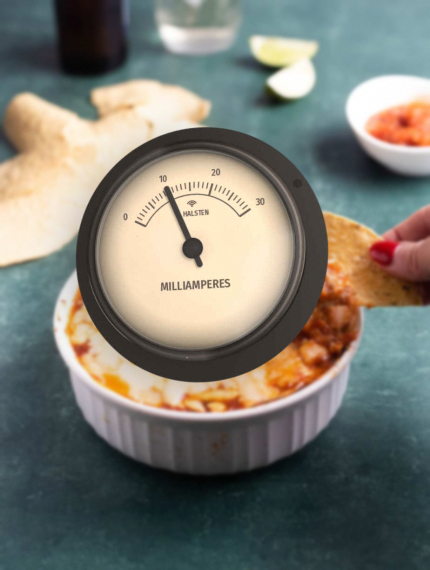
10 mA
